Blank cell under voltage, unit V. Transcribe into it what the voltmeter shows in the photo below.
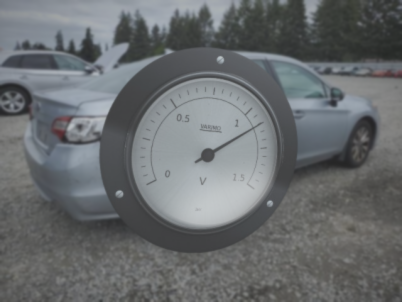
1.1 V
